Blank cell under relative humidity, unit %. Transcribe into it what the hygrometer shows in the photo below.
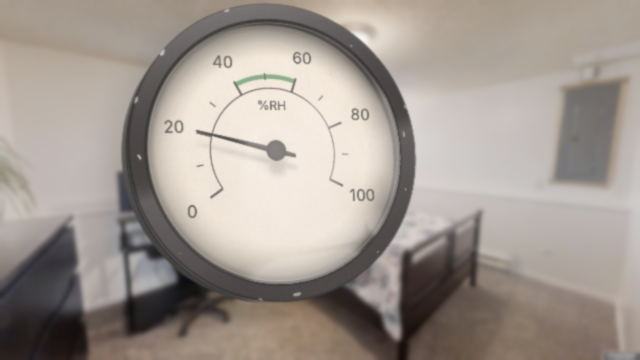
20 %
